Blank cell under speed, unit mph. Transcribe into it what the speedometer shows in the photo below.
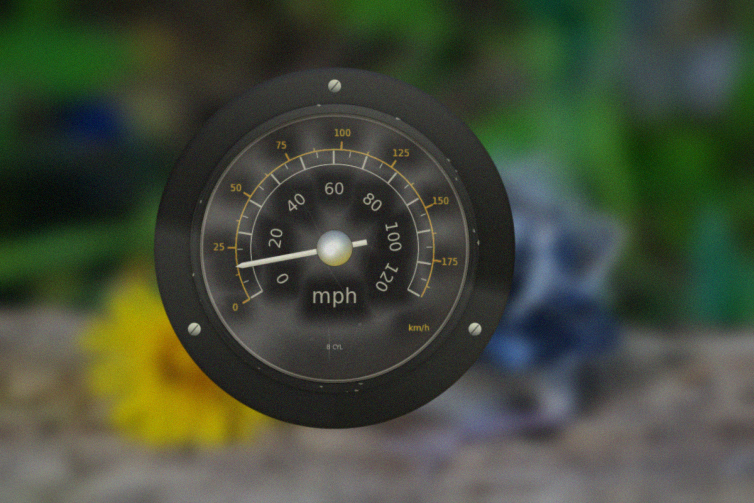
10 mph
